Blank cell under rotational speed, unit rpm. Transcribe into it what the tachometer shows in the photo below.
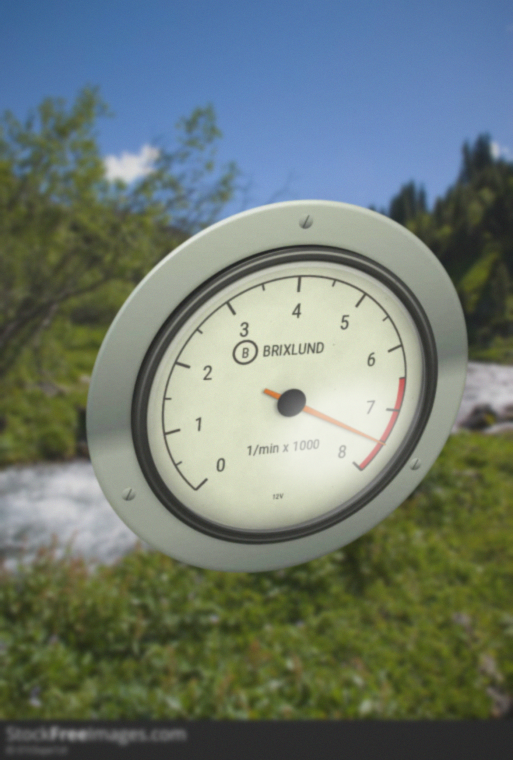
7500 rpm
